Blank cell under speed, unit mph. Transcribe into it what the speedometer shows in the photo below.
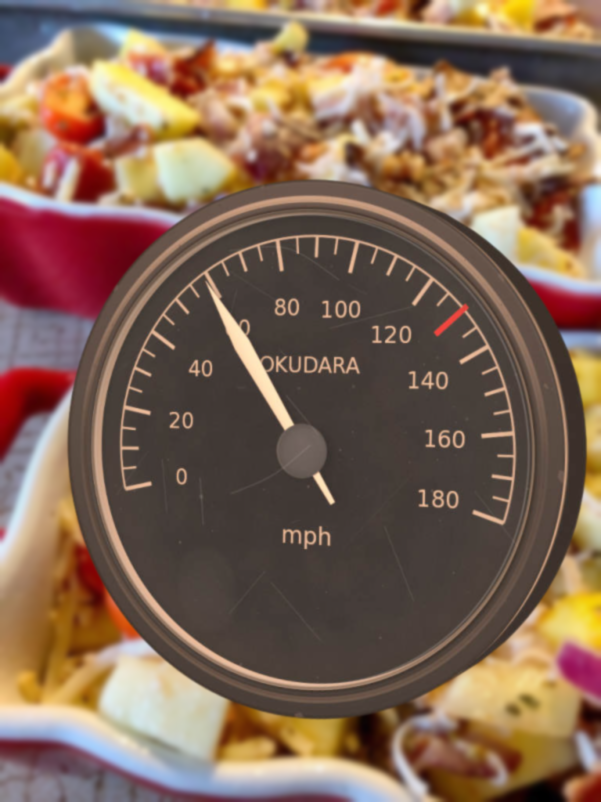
60 mph
